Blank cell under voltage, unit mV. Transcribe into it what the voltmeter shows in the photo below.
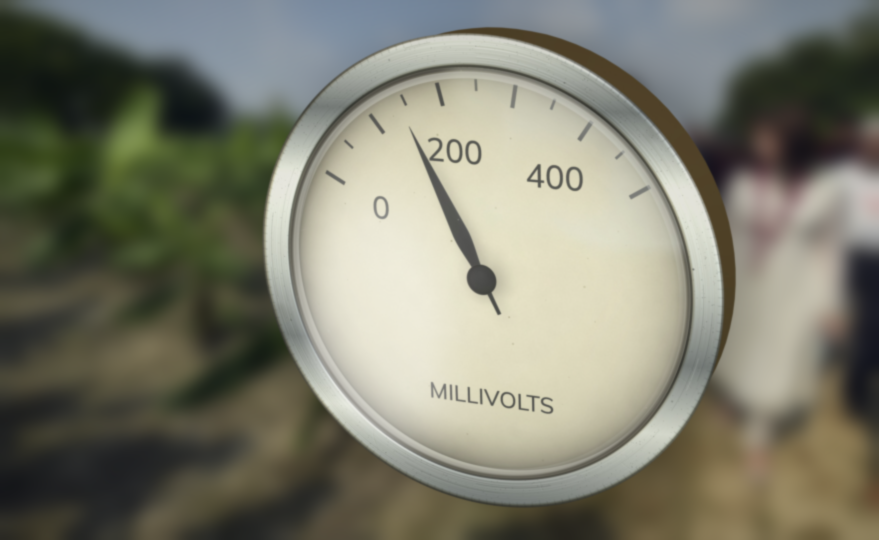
150 mV
